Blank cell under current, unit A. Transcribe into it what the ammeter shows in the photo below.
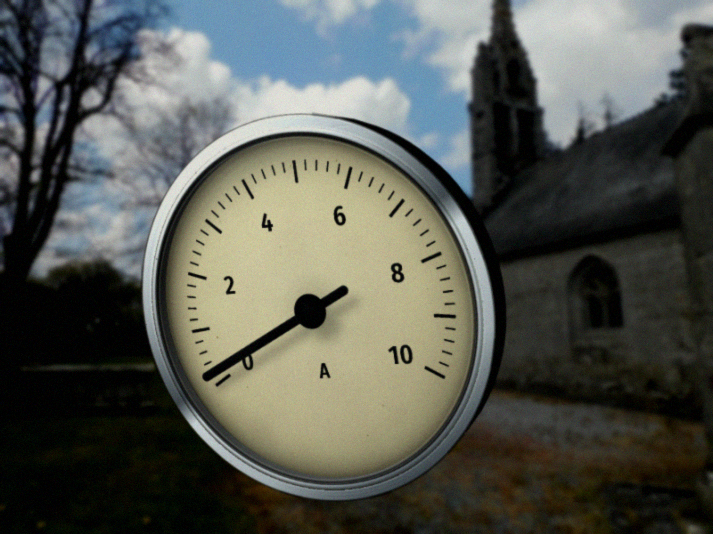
0.2 A
